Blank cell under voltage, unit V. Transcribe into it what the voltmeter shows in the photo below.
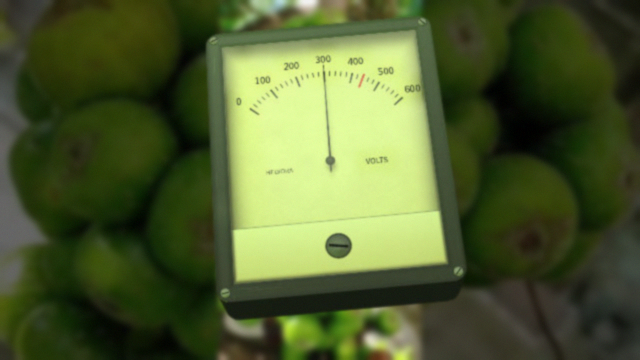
300 V
